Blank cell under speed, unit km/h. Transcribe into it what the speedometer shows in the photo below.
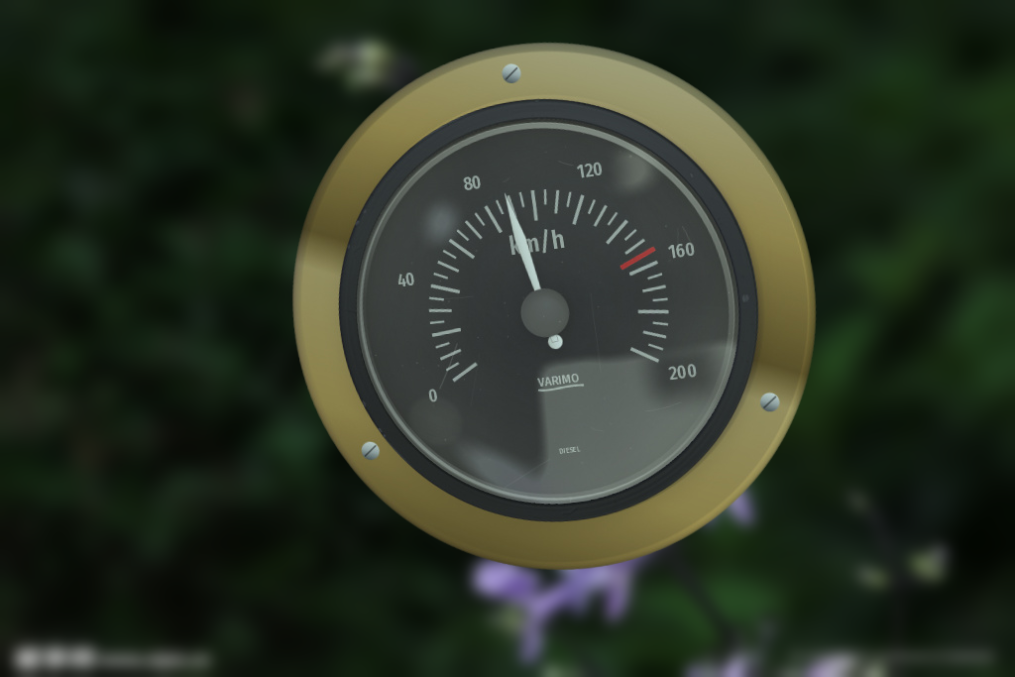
90 km/h
